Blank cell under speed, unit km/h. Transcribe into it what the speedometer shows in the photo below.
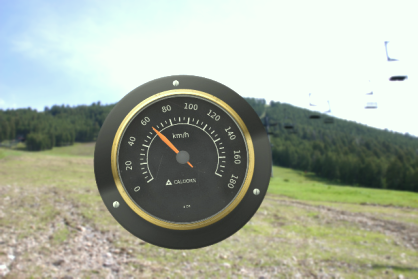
60 km/h
